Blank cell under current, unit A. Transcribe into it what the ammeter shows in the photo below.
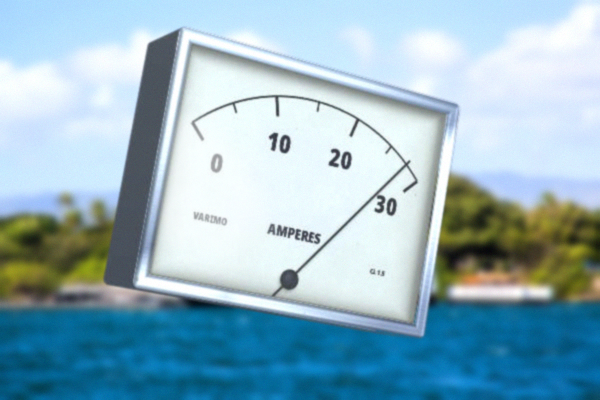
27.5 A
